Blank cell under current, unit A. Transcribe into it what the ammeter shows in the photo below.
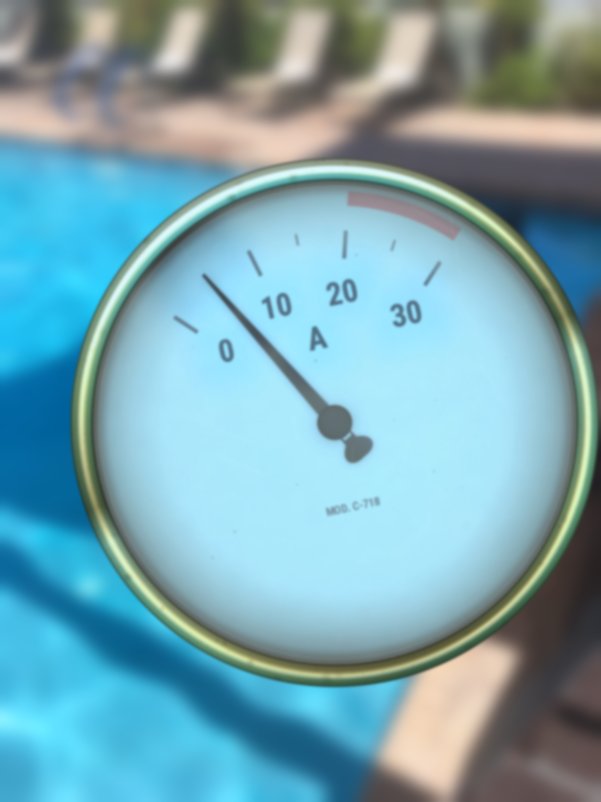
5 A
